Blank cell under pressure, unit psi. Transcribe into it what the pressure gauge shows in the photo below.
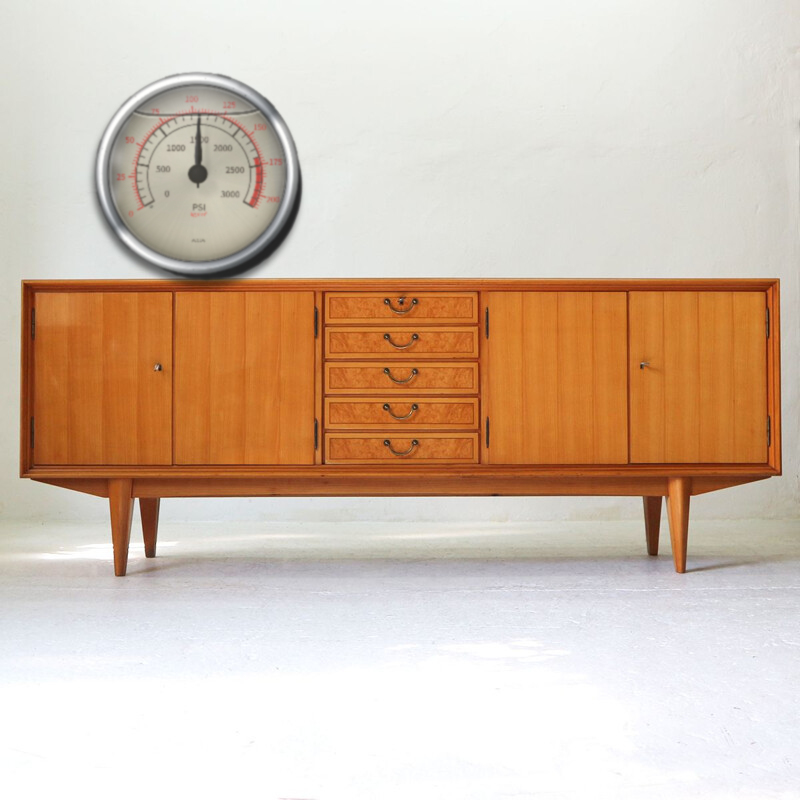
1500 psi
